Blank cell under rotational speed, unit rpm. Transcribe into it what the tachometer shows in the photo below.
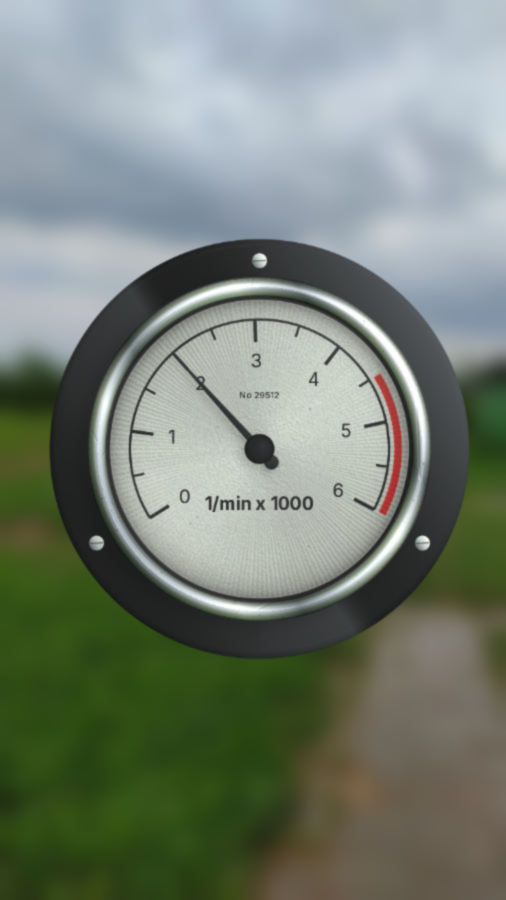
2000 rpm
